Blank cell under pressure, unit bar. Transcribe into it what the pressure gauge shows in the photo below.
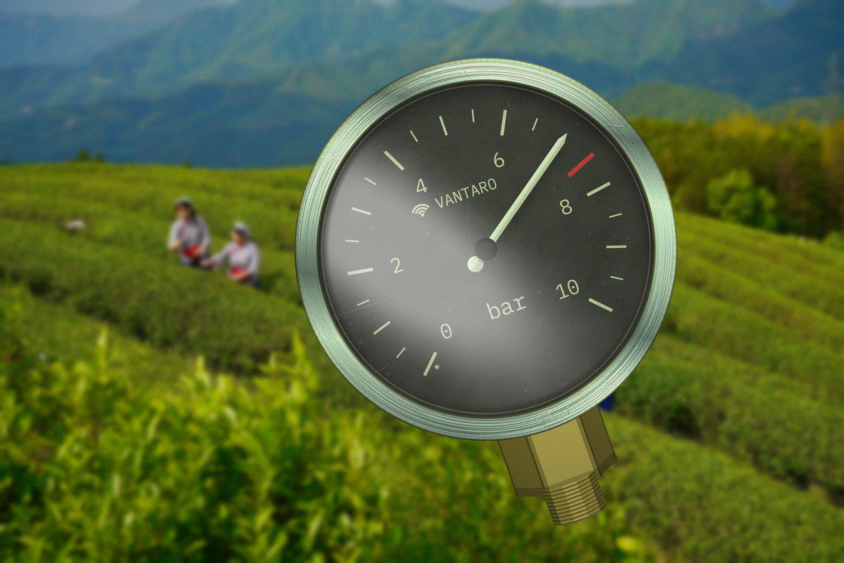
7 bar
